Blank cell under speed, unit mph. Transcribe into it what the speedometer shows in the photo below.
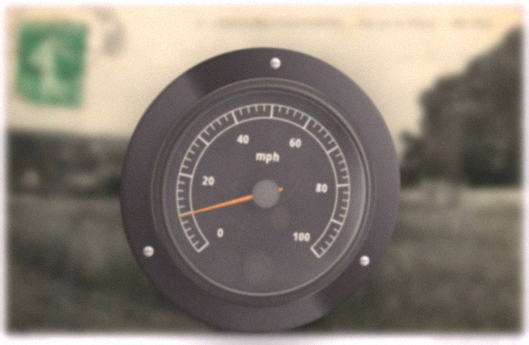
10 mph
